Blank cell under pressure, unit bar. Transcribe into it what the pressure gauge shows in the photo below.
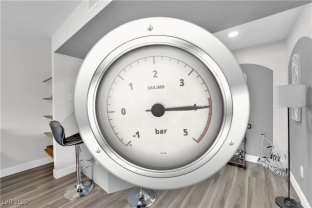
4 bar
